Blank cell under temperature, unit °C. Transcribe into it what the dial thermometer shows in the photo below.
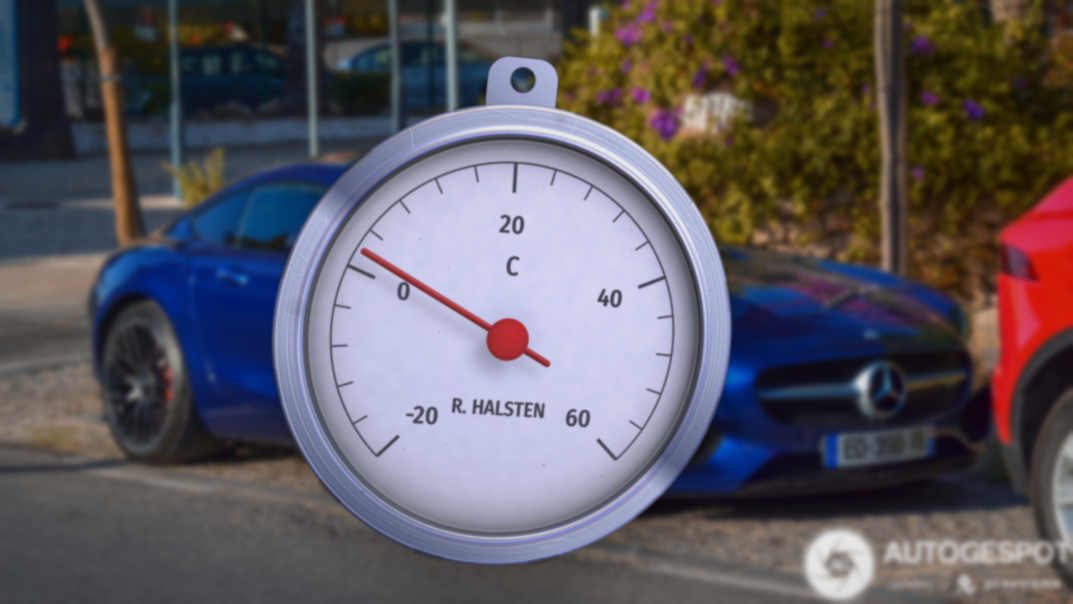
2 °C
